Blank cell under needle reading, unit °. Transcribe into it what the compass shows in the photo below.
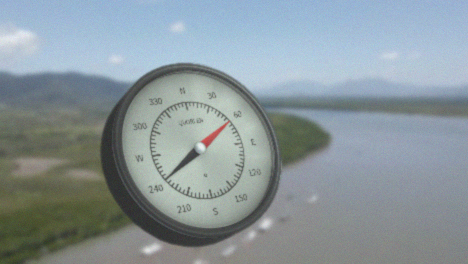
60 °
